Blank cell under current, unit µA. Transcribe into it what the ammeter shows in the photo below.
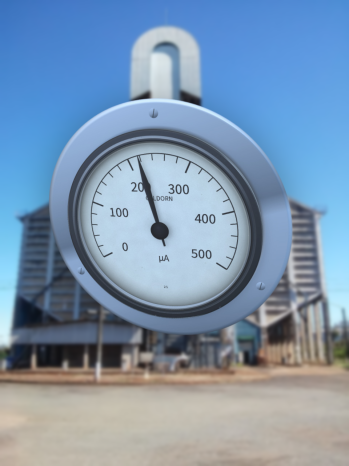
220 µA
